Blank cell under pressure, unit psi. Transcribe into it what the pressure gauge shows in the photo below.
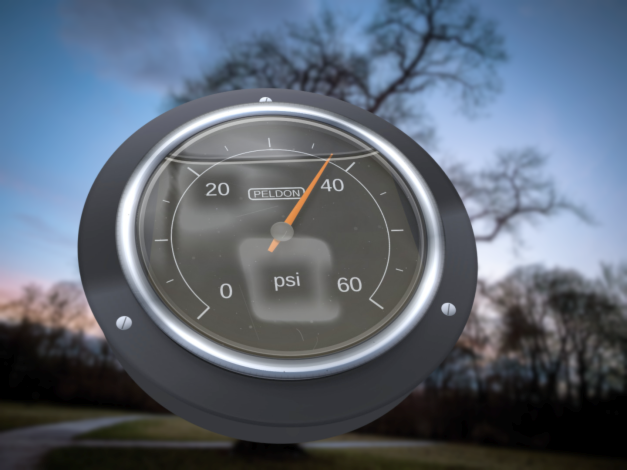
37.5 psi
